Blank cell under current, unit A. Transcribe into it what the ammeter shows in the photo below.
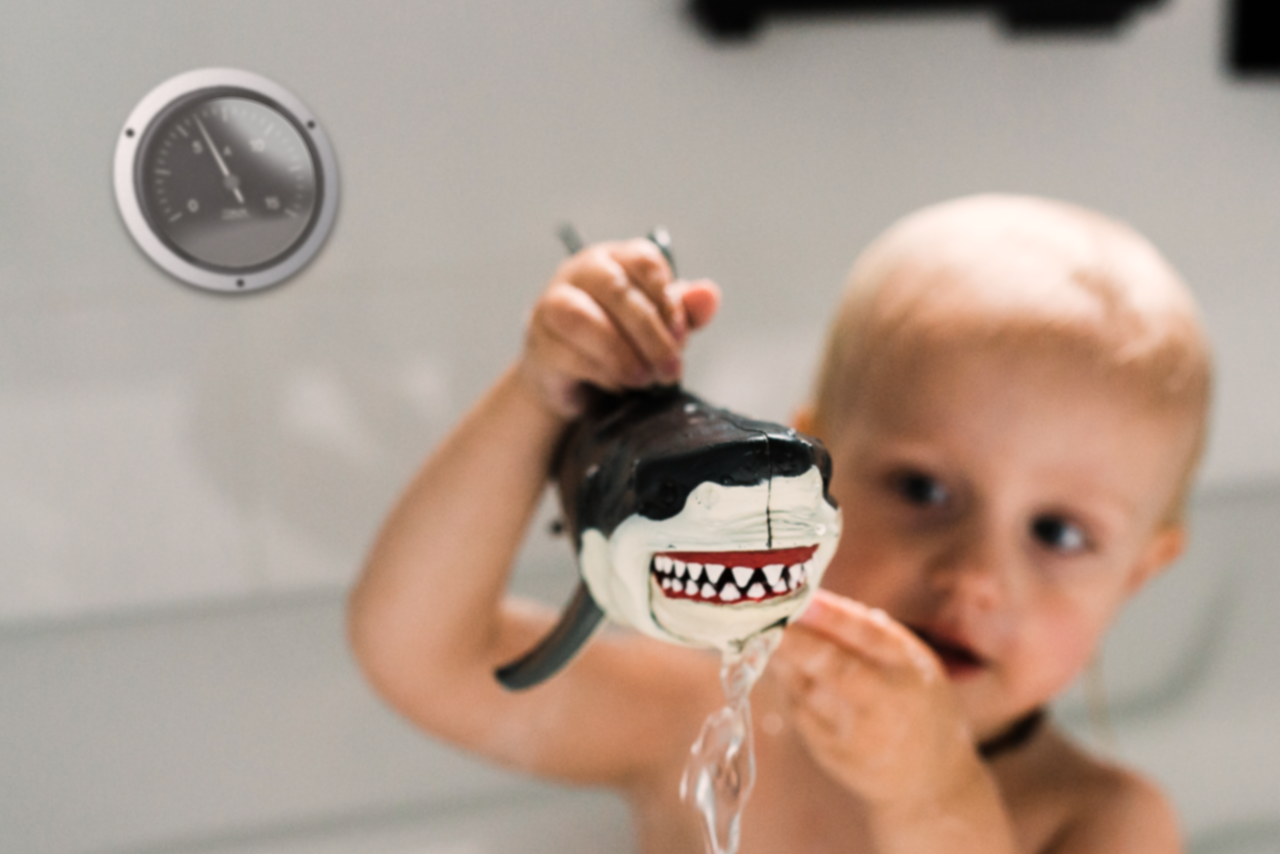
6 A
